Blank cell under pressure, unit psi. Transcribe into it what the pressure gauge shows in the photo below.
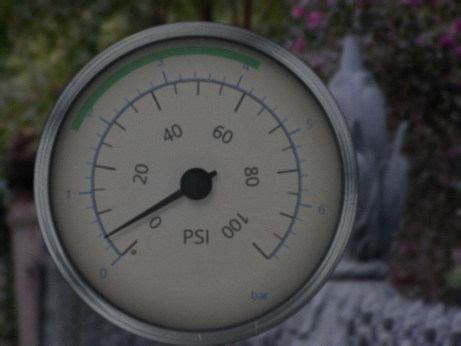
5 psi
